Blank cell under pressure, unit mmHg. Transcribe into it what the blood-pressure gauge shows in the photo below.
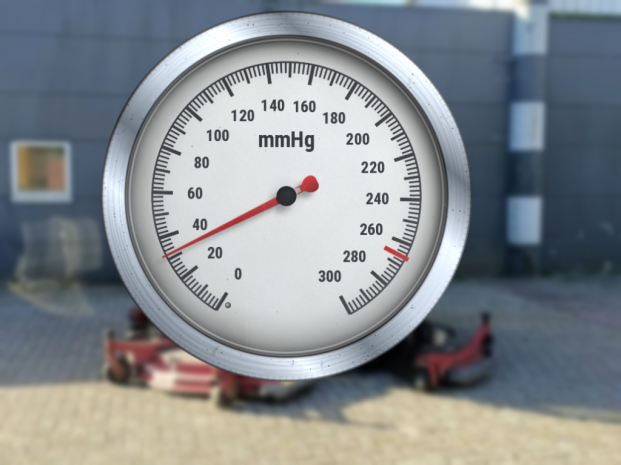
32 mmHg
